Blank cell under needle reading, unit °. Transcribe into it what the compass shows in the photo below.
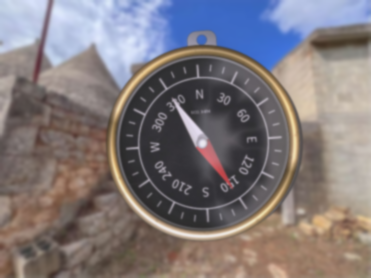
150 °
